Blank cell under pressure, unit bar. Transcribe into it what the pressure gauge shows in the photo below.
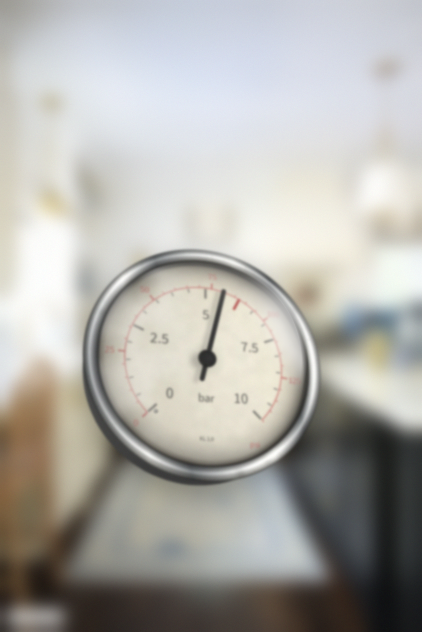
5.5 bar
